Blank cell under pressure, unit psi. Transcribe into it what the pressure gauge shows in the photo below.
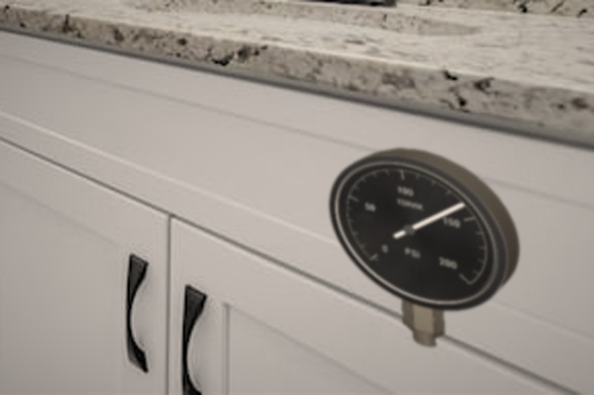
140 psi
